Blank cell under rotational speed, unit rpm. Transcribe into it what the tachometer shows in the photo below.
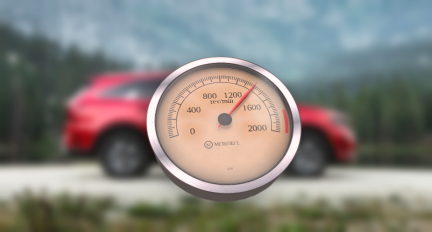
1400 rpm
